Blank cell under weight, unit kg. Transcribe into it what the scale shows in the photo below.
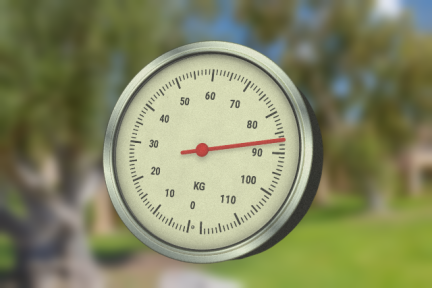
87 kg
